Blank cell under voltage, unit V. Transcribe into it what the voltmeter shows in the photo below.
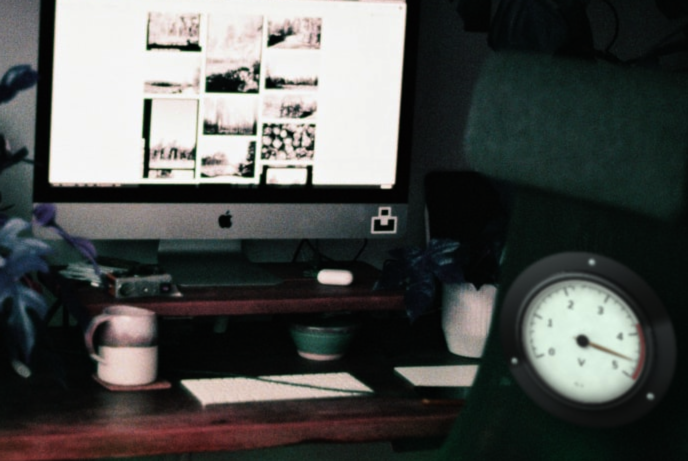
4.6 V
